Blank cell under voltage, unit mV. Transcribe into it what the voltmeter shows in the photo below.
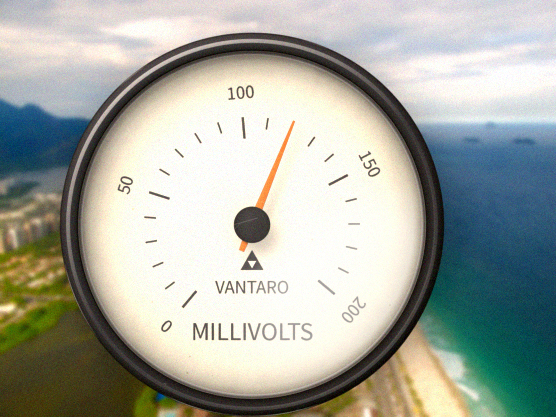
120 mV
